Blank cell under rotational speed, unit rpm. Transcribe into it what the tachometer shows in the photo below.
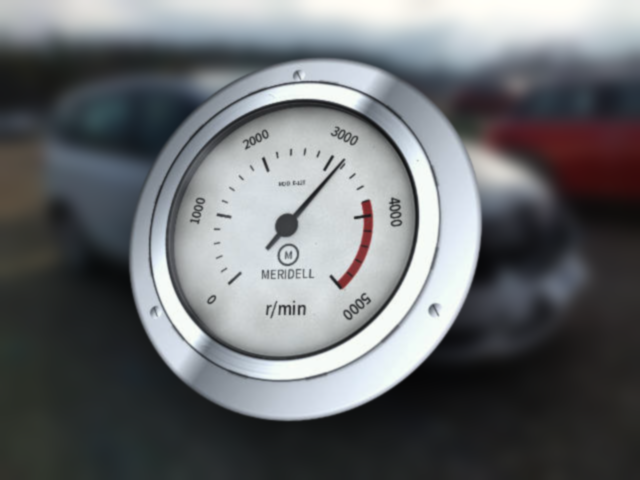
3200 rpm
